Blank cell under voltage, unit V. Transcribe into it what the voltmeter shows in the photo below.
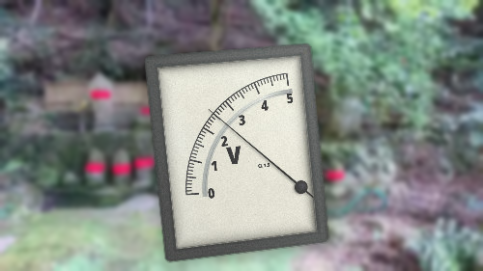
2.5 V
